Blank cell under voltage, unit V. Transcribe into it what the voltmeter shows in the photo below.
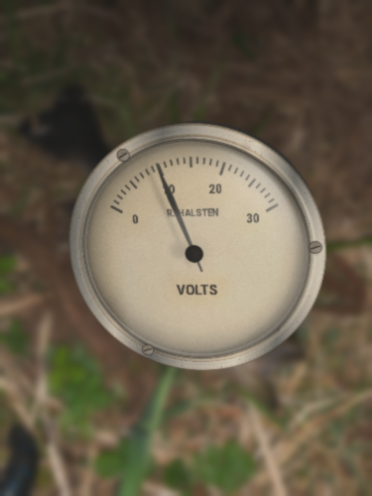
10 V
